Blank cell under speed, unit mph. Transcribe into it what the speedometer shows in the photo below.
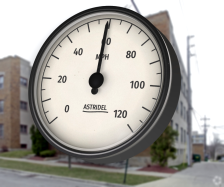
60 mph
